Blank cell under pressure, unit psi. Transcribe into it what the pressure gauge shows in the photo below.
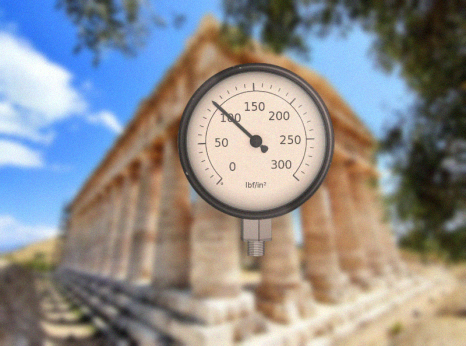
100 psi
